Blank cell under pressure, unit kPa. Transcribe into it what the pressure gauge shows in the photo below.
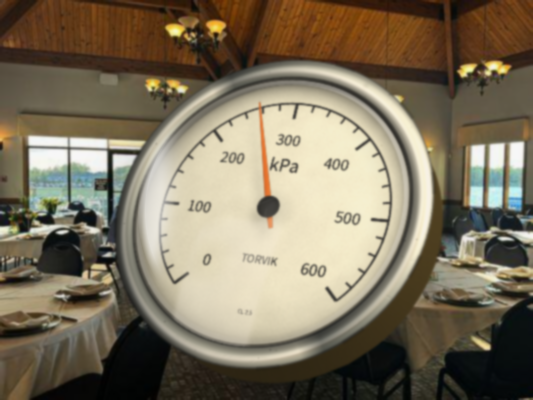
260 kPa
